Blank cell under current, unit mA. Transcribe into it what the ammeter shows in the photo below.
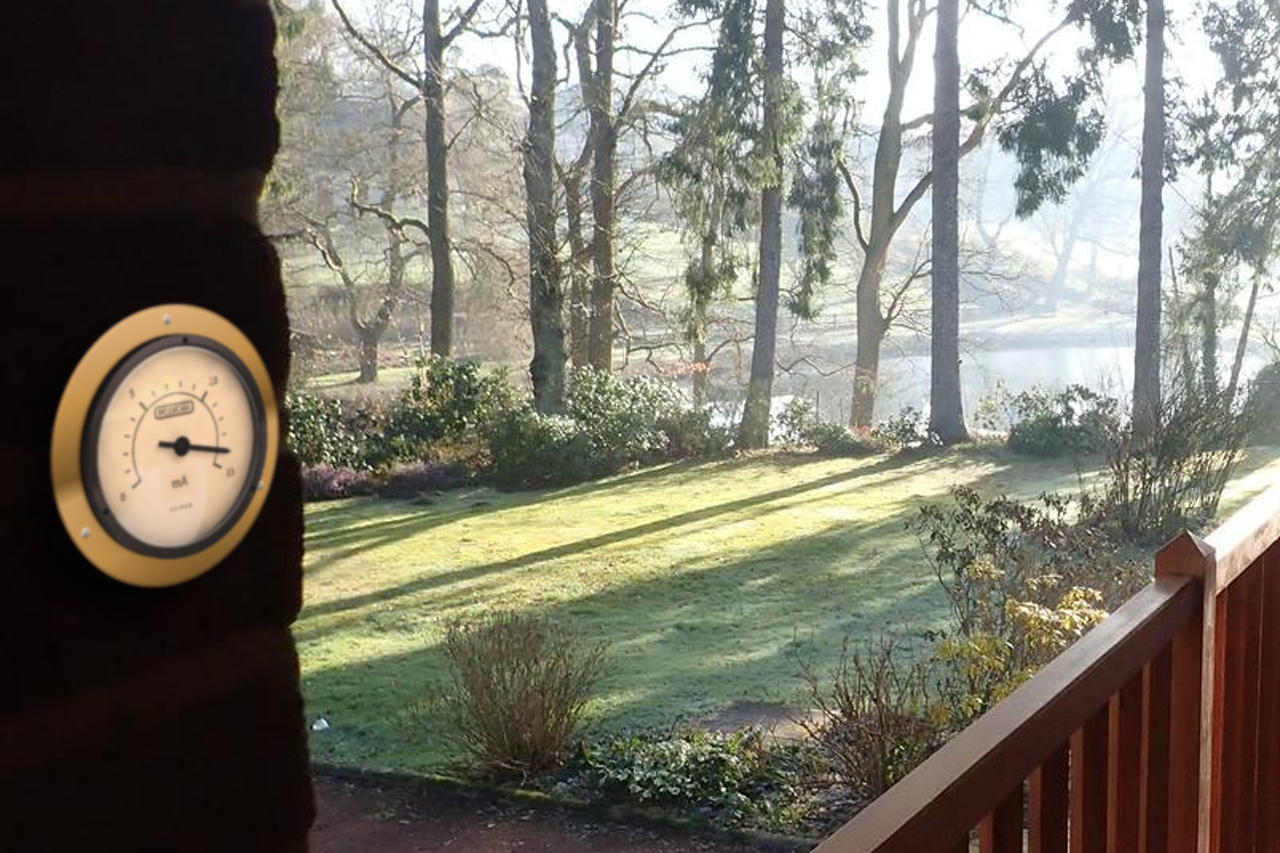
14 mA
